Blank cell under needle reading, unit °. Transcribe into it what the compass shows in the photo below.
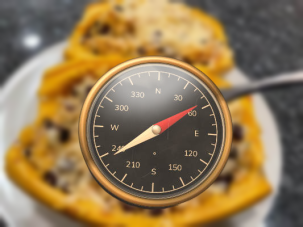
55 °
